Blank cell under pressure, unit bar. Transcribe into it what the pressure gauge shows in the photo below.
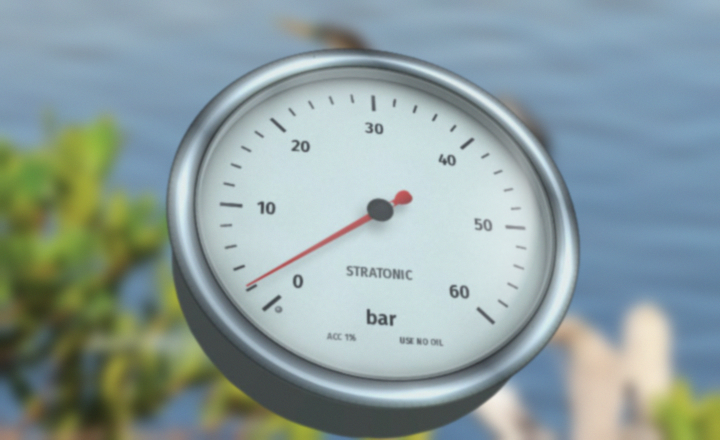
2 bar
